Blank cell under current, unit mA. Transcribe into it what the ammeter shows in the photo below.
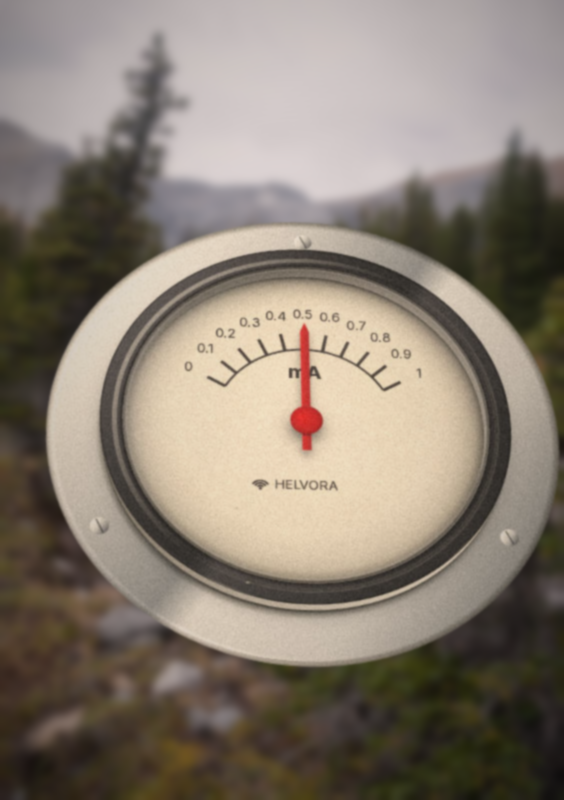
0.5 mA
